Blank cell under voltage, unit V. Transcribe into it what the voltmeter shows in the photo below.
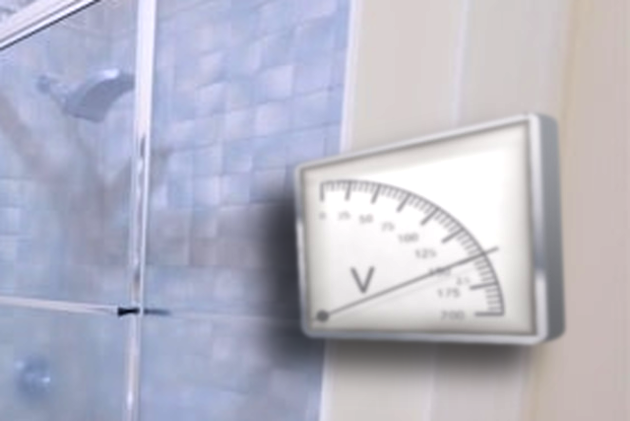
150 V
